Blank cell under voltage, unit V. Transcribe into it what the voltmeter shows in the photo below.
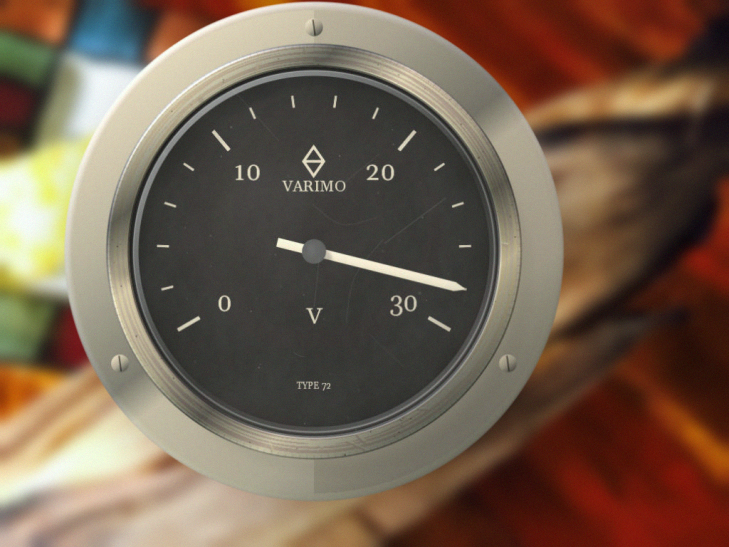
28 V
